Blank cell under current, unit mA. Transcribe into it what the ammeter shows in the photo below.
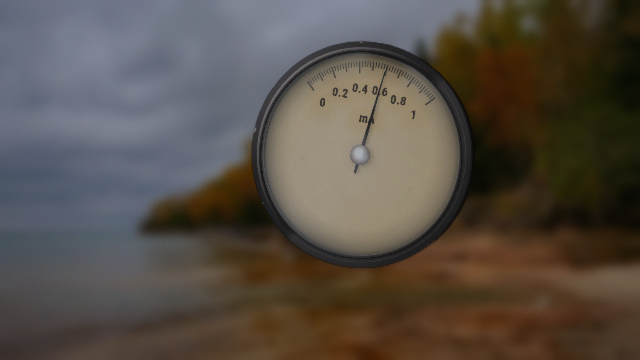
0.6 mA
